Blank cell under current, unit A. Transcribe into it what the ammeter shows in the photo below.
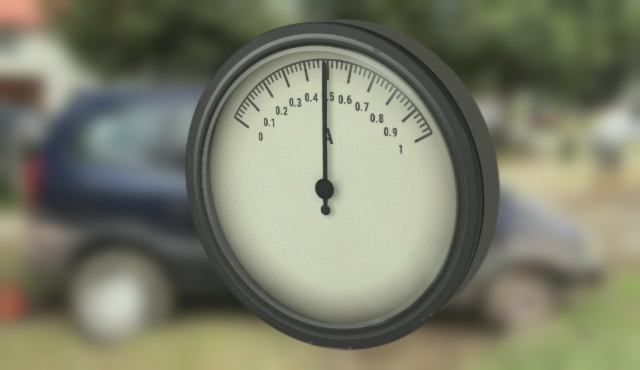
0.5 A
